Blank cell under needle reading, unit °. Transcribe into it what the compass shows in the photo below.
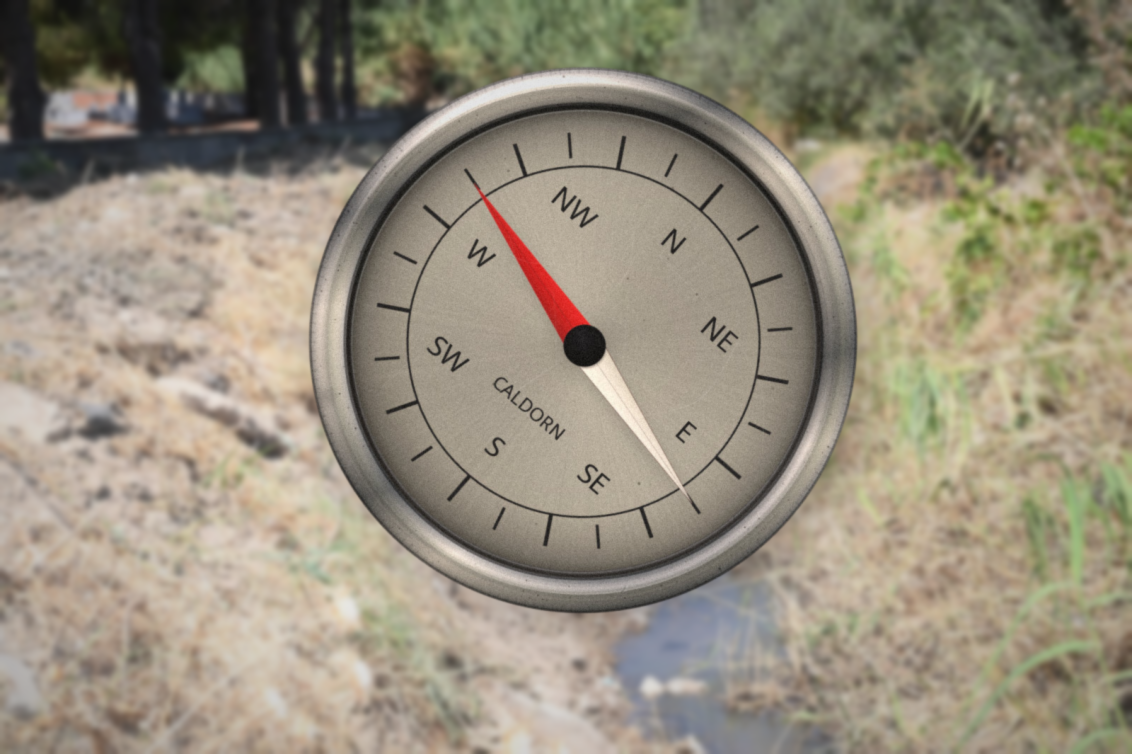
285 °
